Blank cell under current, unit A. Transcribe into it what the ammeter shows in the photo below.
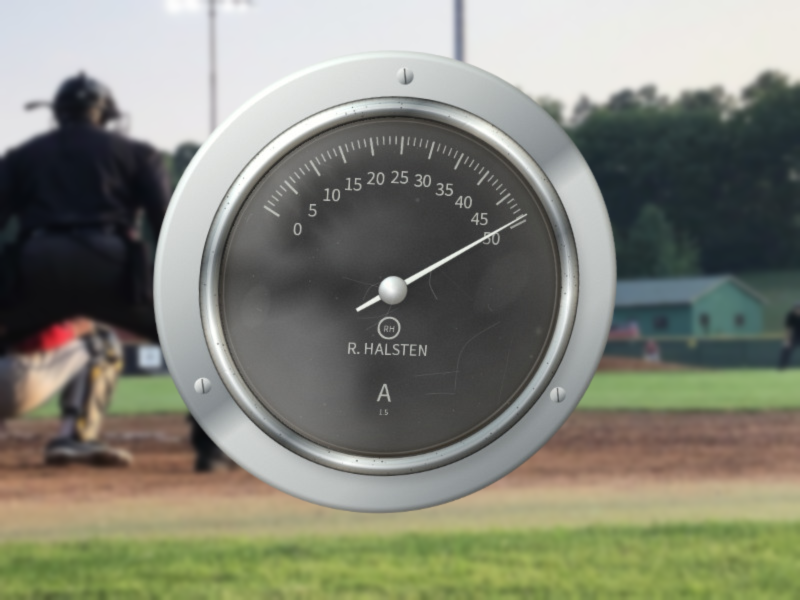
49 A
